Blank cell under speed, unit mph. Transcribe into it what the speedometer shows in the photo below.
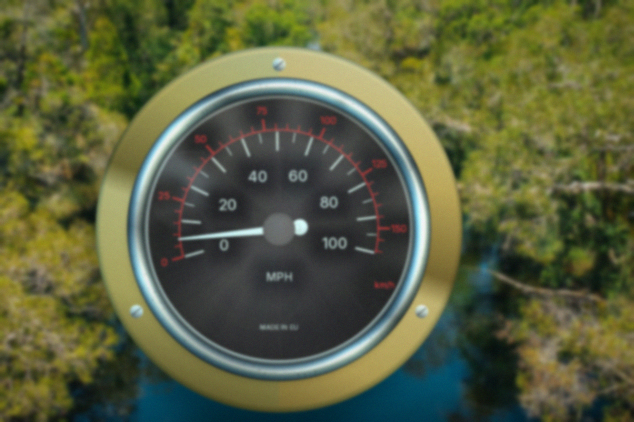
5 mph
